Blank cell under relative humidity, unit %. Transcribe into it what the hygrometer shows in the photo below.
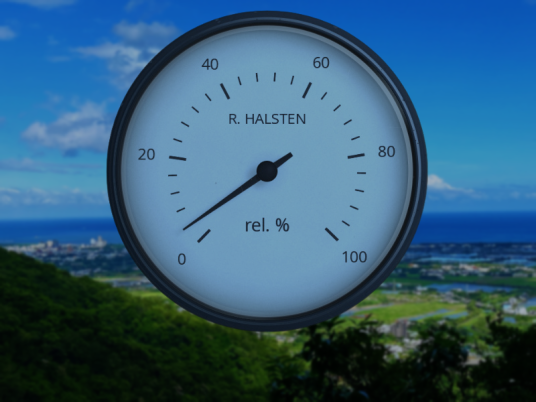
4 %
